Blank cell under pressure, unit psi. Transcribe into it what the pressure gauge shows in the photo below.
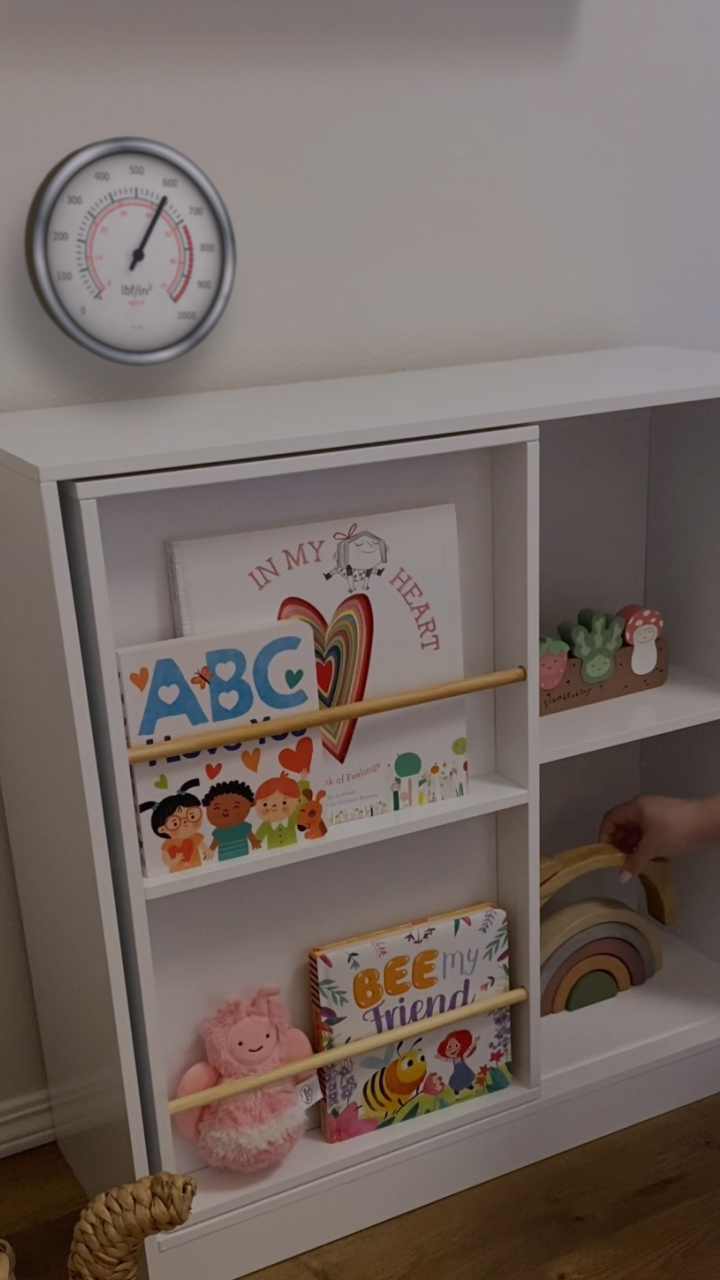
600 psi
